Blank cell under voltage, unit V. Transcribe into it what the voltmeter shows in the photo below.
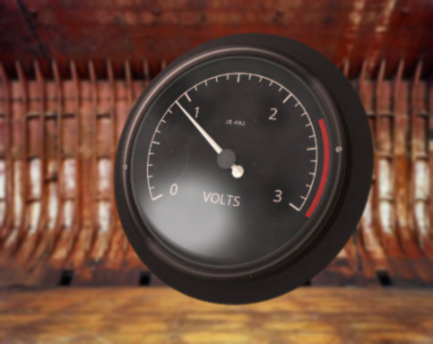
0.9 V
